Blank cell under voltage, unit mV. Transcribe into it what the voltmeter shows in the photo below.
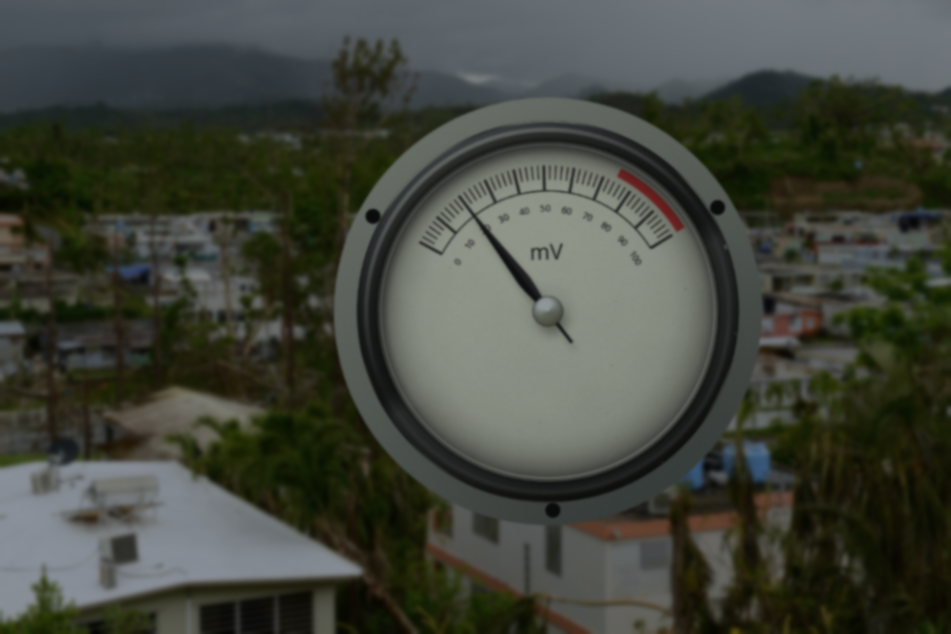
20 mV
